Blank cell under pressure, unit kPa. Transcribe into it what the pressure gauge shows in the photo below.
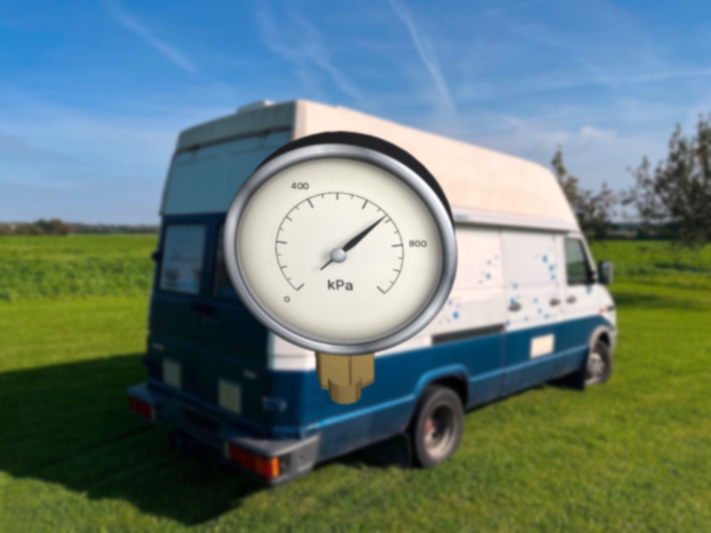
675 kPa
